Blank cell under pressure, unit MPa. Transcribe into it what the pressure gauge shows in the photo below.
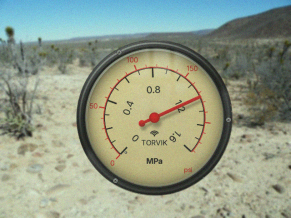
1.2 MPa
